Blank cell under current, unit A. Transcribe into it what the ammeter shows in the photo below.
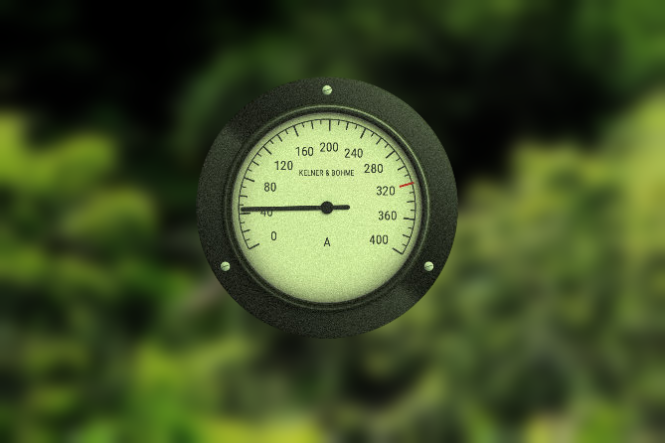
45 A
